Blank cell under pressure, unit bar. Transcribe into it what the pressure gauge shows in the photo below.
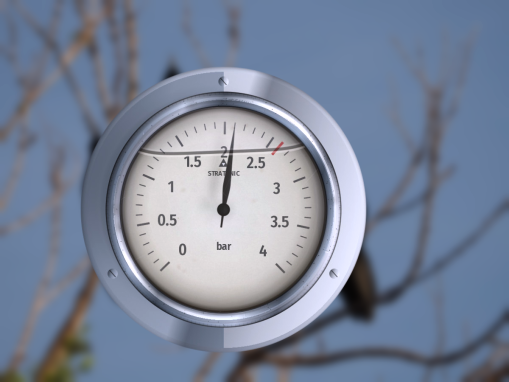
2.1 bar
